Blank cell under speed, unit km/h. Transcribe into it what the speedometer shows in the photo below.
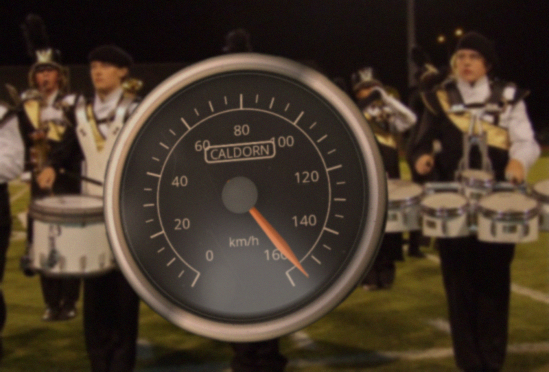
155 km/h
